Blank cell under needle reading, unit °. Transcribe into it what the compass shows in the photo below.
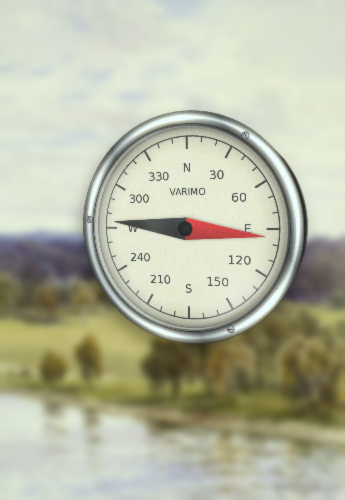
95 °
